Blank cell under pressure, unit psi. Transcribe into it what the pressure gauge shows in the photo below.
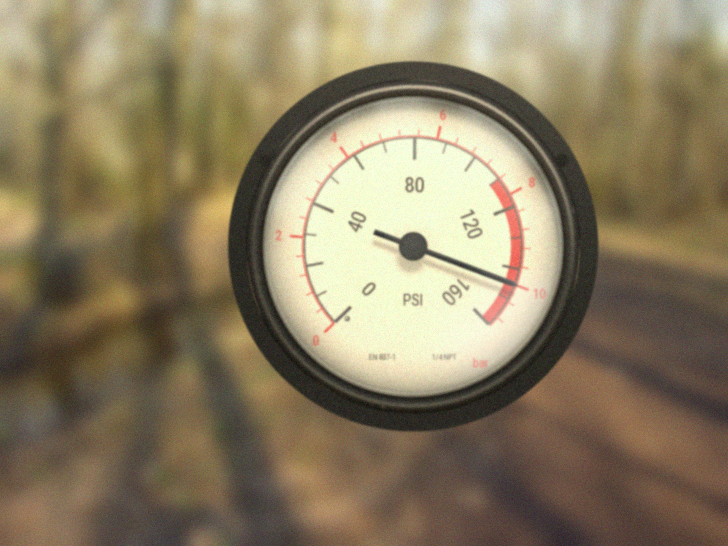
145 psi
